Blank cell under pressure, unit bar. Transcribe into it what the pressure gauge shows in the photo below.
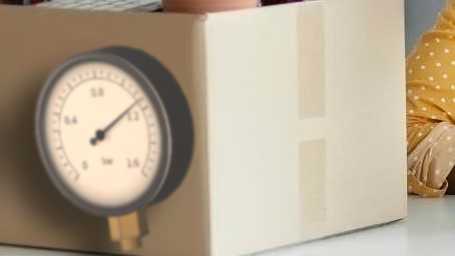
1.15 bar
